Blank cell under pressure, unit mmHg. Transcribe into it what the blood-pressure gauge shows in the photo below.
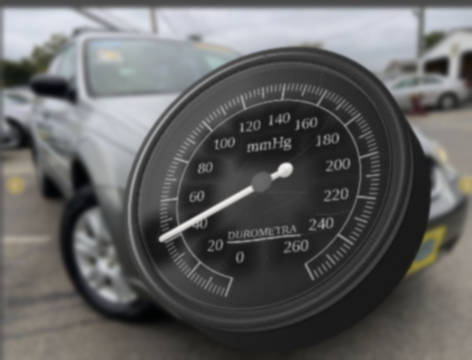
40 mmHg
